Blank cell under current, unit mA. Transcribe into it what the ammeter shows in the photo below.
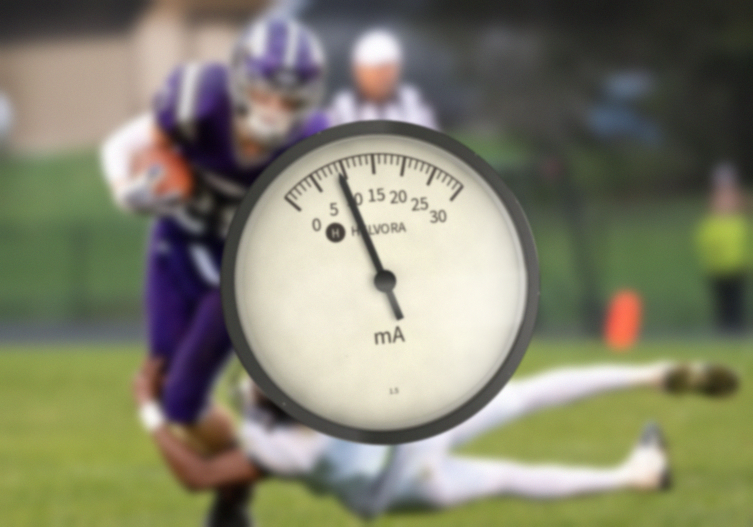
9 mA
